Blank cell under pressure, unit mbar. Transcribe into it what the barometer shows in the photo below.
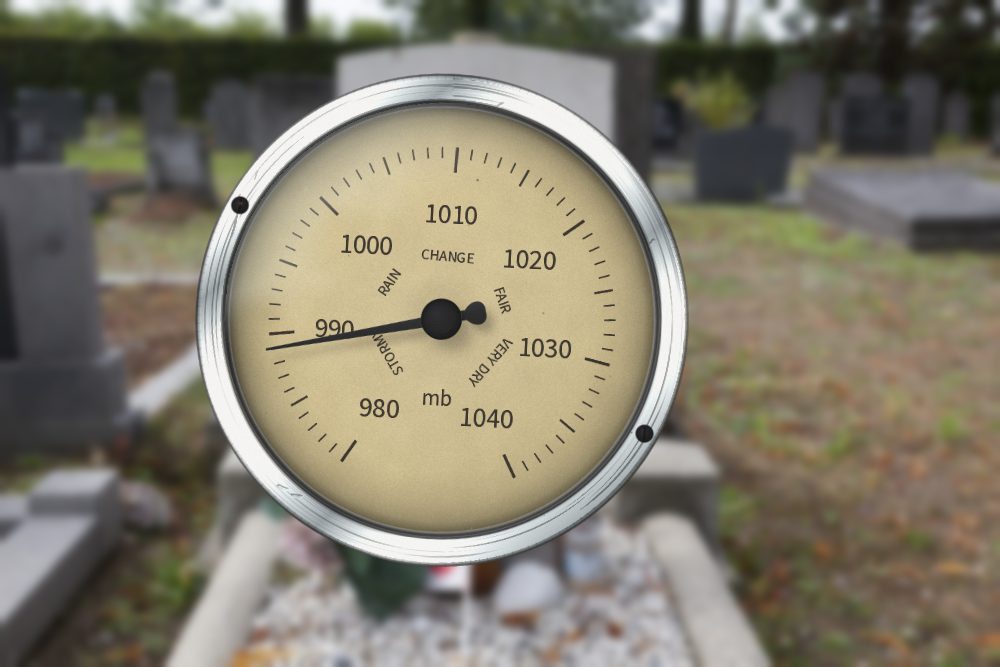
989 mbar
